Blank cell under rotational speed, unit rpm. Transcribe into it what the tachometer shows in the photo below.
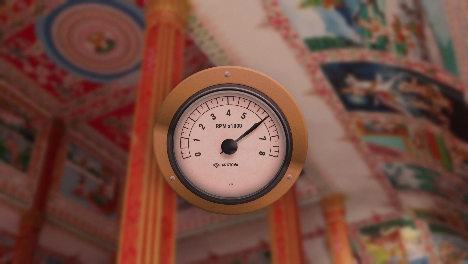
6000 rpm
